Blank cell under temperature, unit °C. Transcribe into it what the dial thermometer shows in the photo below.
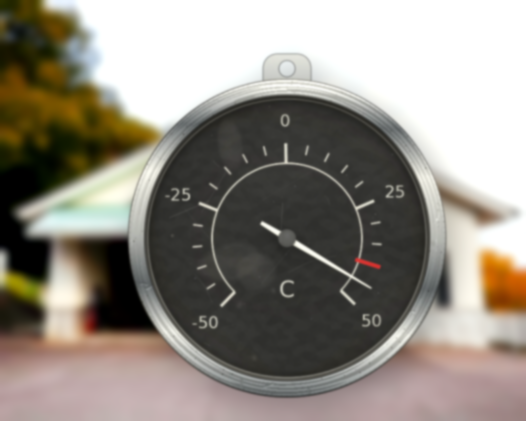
45 °C
